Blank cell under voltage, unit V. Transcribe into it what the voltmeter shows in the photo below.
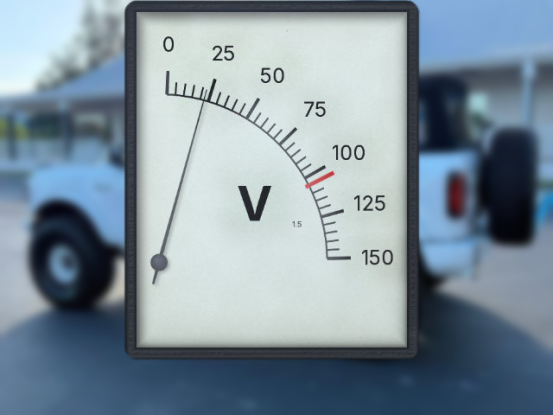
22.5 V
